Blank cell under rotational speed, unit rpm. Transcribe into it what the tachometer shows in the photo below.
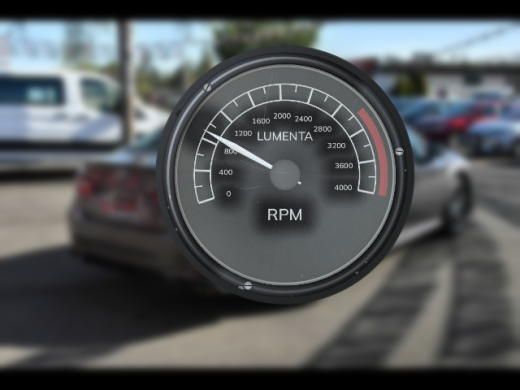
900 rpm
